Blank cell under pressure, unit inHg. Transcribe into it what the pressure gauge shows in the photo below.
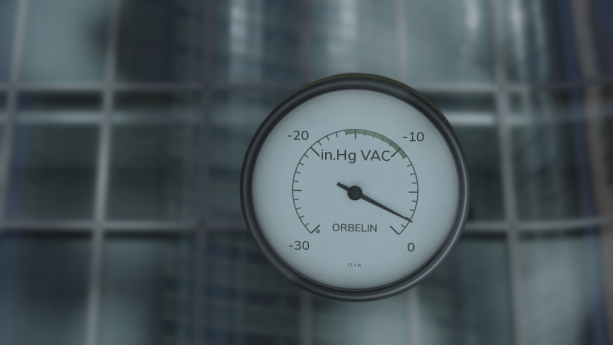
-2 inHg
